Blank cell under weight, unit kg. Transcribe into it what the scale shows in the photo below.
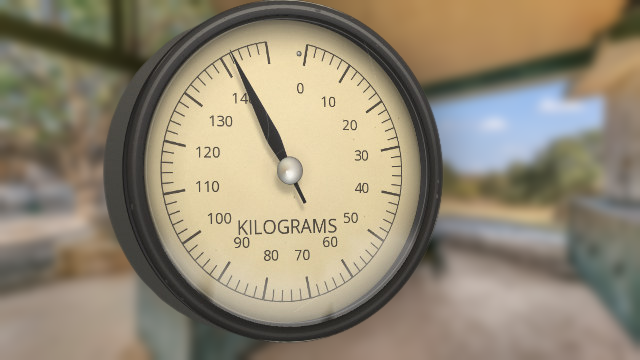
142 kg
